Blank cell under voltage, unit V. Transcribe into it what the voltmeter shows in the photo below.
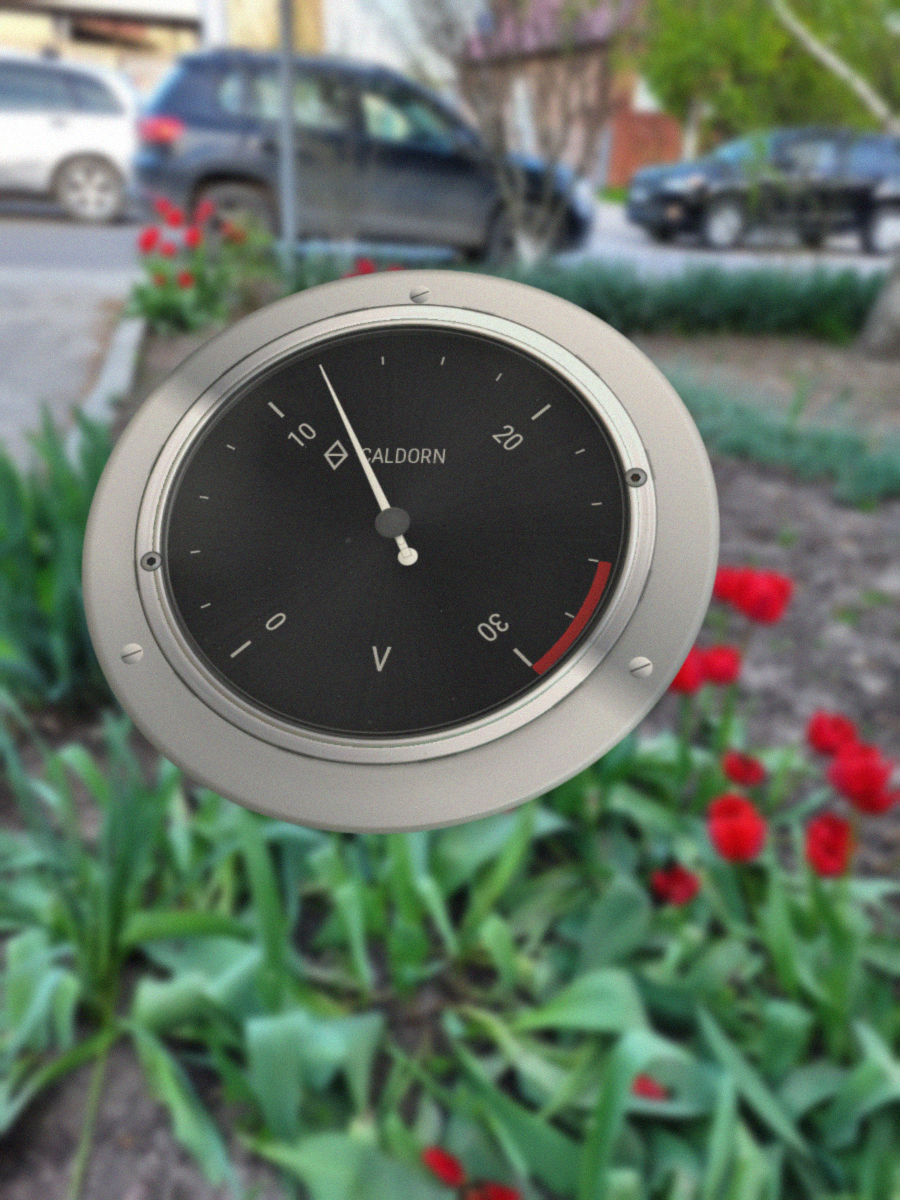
12 V
